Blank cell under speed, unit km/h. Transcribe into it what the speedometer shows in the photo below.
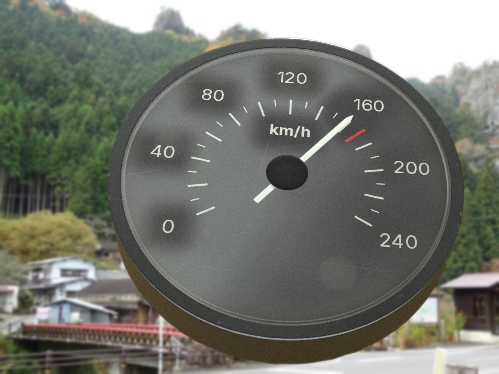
160 km/h
